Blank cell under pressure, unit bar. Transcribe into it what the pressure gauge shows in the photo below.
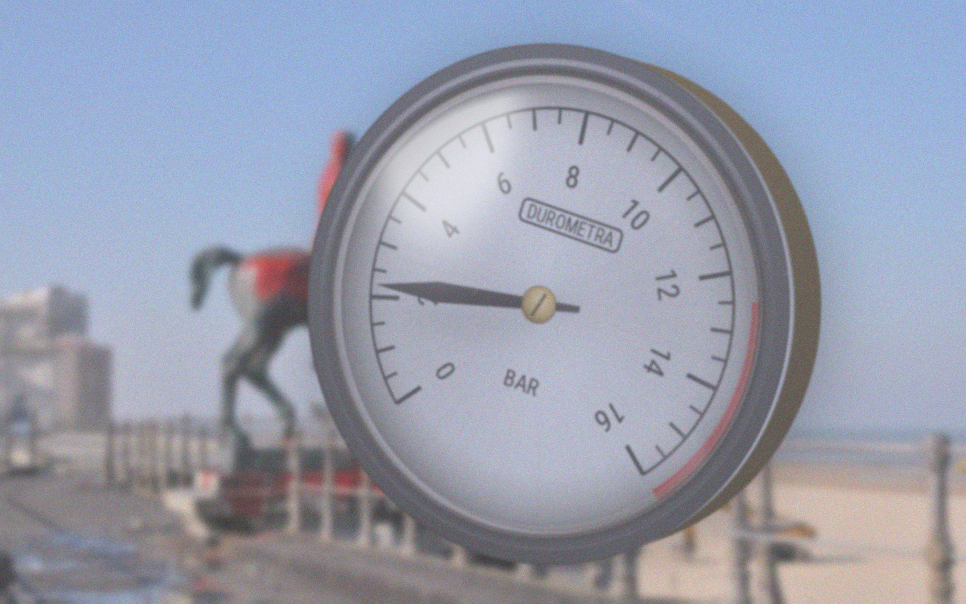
2.25 bar
